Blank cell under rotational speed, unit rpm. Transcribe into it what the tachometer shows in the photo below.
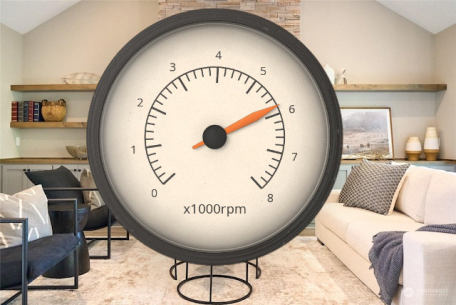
5800 rpm
